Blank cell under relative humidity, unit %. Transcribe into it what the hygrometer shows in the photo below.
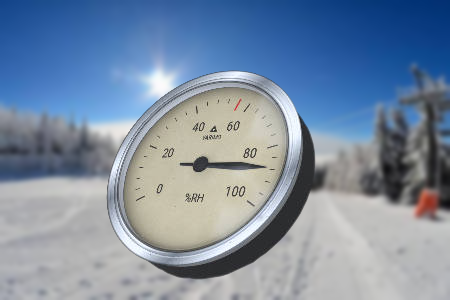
88 %
